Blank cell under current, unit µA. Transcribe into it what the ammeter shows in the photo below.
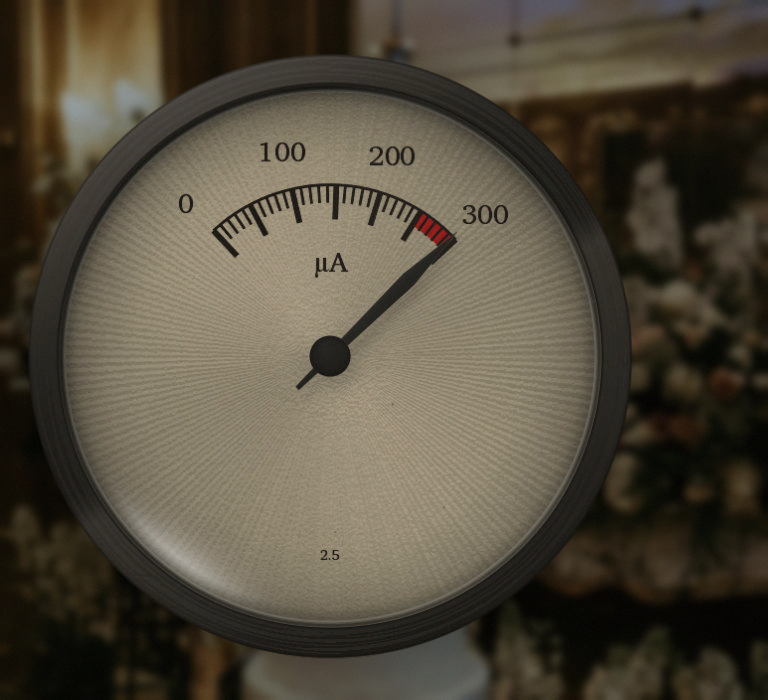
295 µA
